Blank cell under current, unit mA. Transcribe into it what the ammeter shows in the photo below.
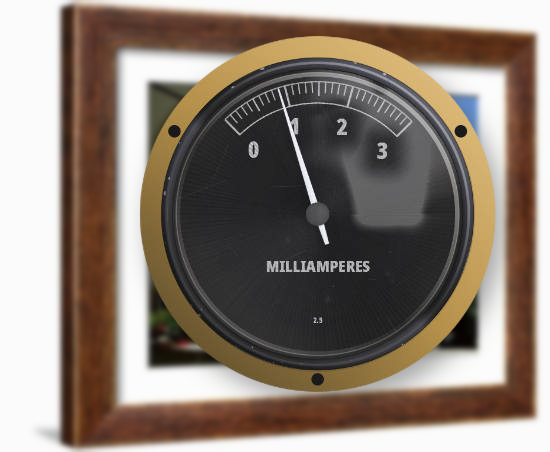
0.9 mA
